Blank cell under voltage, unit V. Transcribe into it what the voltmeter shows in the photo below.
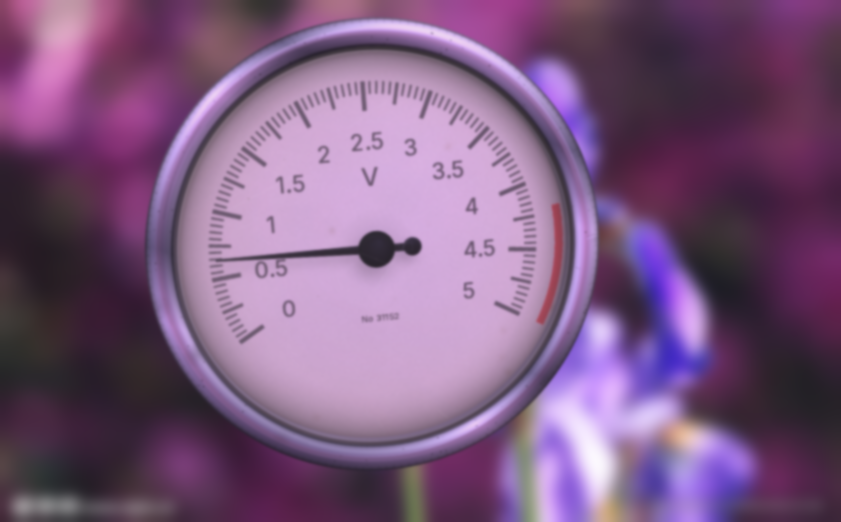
0.65 V
